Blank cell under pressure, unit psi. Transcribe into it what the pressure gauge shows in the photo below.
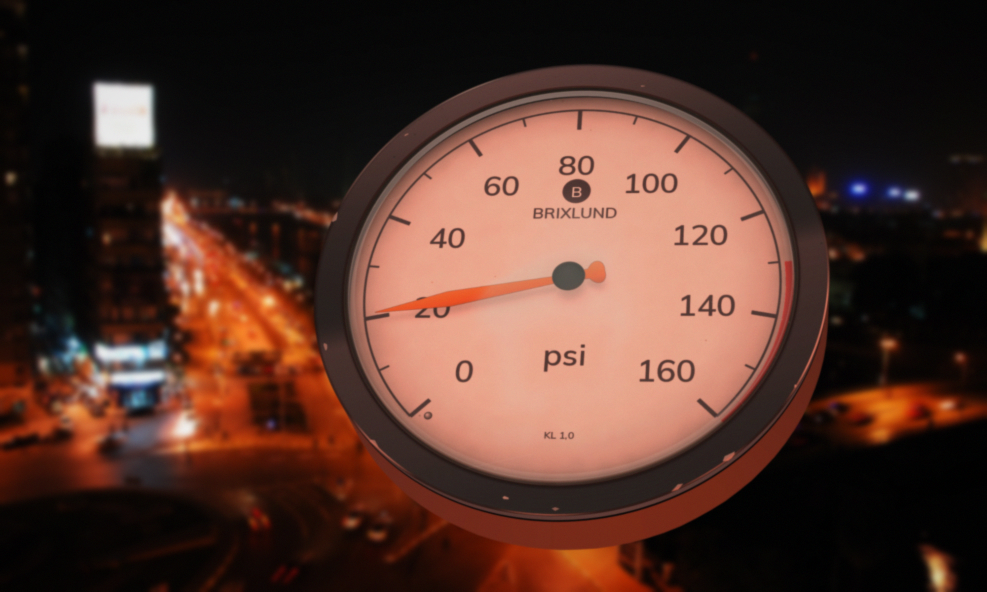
20 psi
